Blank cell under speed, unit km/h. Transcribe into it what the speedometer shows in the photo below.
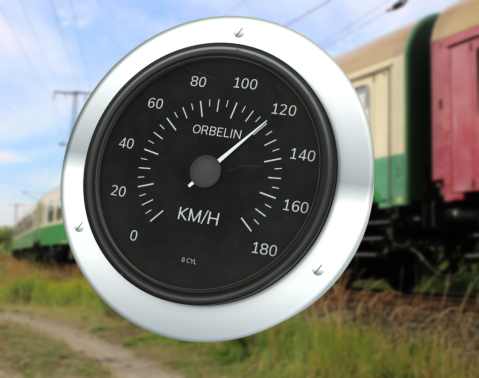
120 km/h
